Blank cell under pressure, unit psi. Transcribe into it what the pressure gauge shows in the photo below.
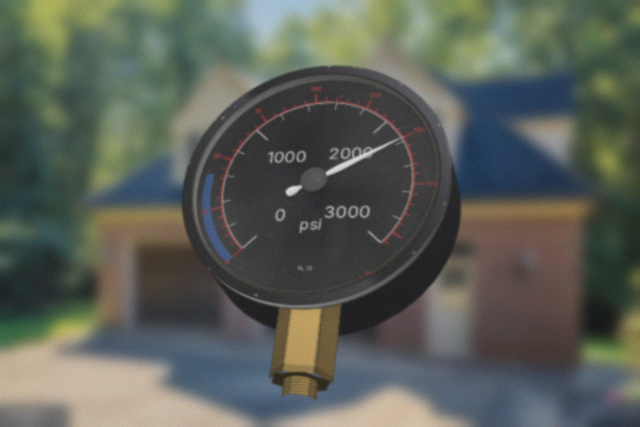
2200 psi
